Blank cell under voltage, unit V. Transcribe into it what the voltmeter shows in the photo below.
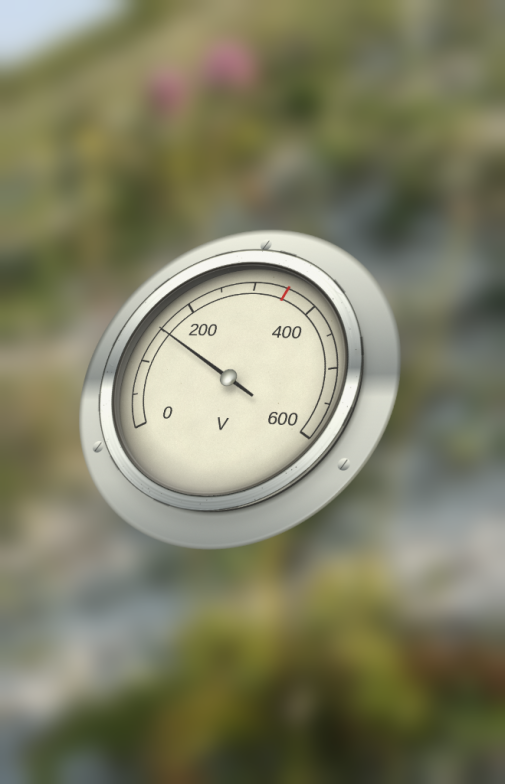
150 V
